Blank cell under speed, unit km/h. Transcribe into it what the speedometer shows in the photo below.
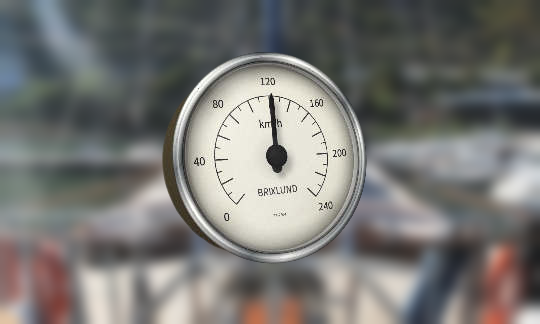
120 km/h
